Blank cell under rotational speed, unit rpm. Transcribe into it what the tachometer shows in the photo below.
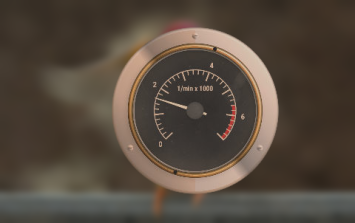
1600 rpm
